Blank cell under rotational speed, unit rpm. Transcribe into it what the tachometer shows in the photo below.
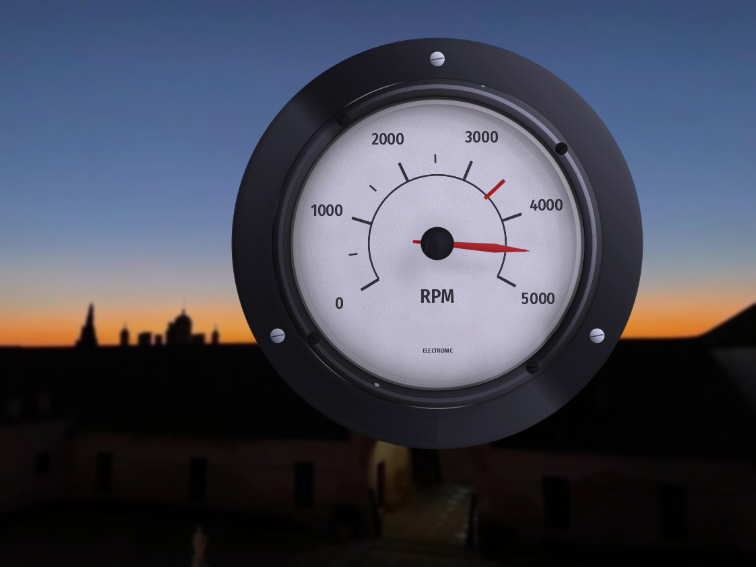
4500 rpm
